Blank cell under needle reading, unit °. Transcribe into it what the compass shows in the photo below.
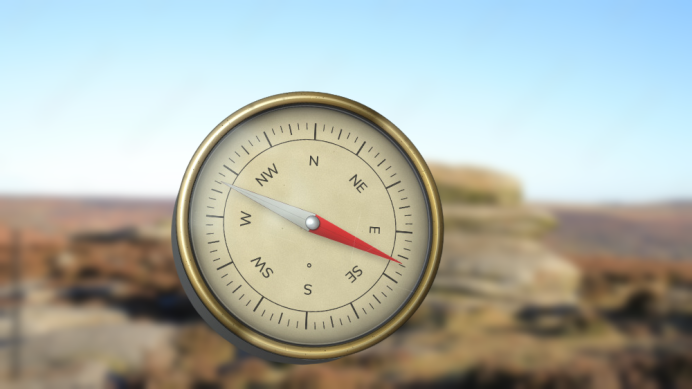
110 °
